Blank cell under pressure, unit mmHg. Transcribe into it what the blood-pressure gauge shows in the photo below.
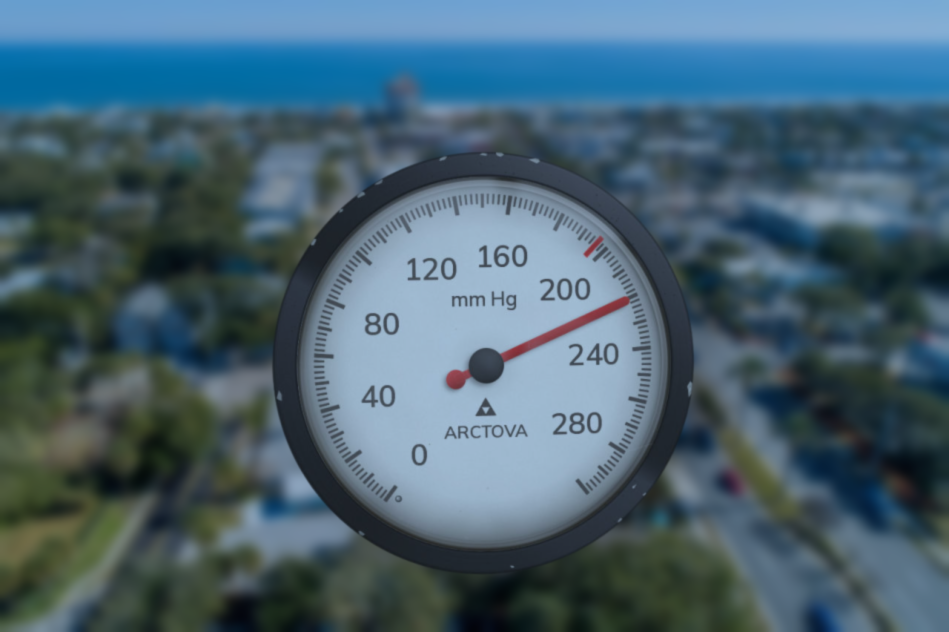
220 mmHg
